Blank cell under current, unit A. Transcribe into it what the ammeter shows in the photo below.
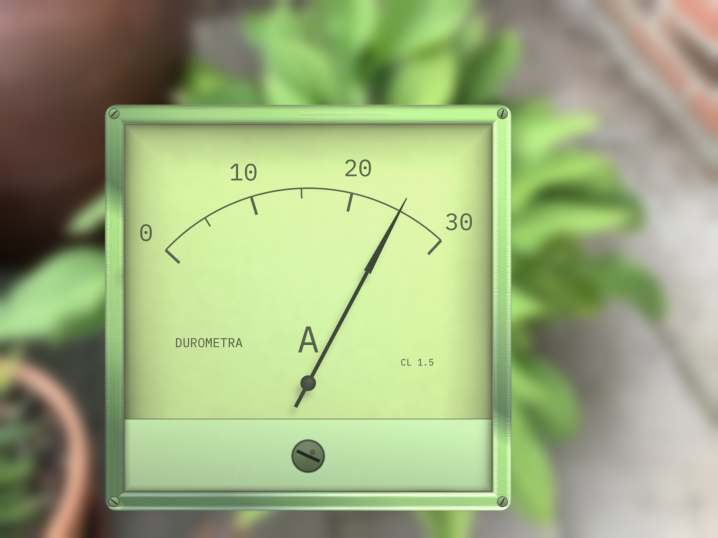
25 A
